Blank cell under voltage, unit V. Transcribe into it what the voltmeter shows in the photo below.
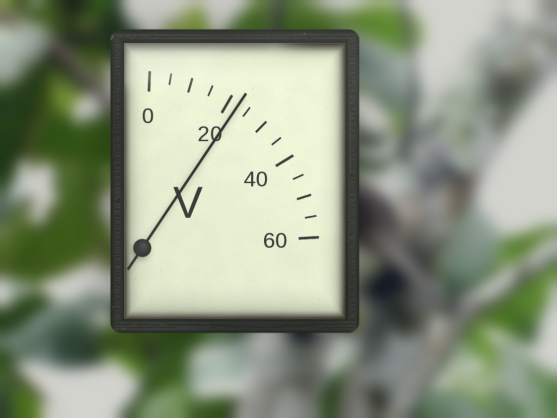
22.5 V
